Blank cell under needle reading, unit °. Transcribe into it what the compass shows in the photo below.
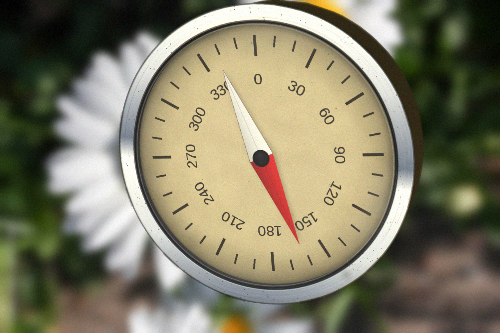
160 °
